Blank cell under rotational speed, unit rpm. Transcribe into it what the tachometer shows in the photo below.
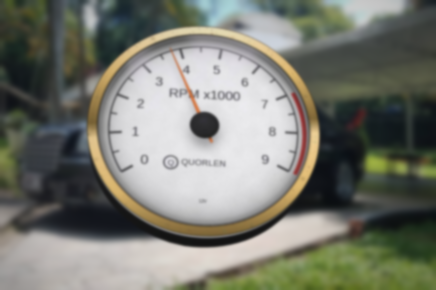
3750 rpm
